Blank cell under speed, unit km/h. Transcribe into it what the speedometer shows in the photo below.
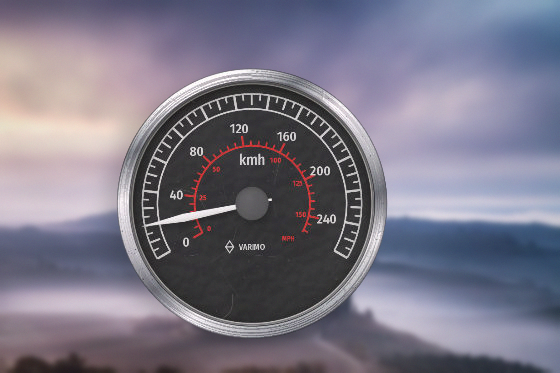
20 km/h
